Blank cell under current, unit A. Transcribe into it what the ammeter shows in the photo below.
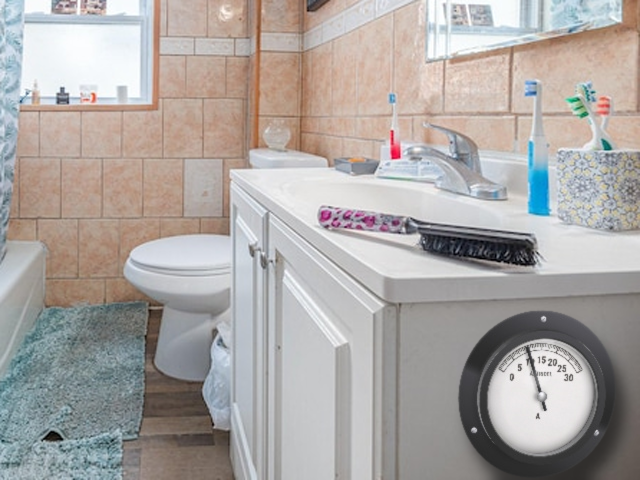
10 A
